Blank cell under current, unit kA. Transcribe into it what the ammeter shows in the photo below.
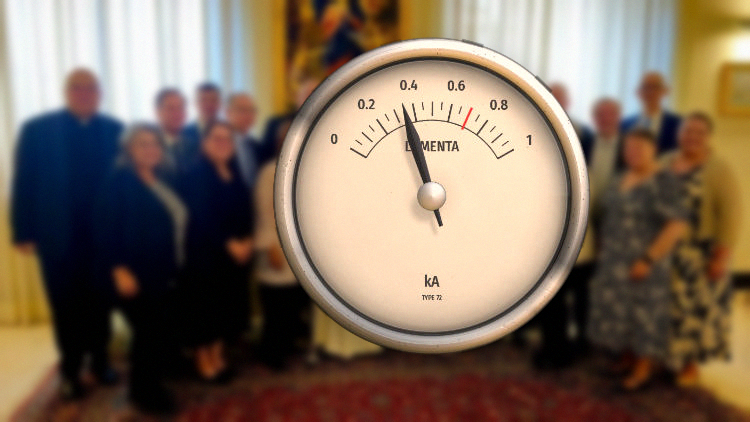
0.35 kA
